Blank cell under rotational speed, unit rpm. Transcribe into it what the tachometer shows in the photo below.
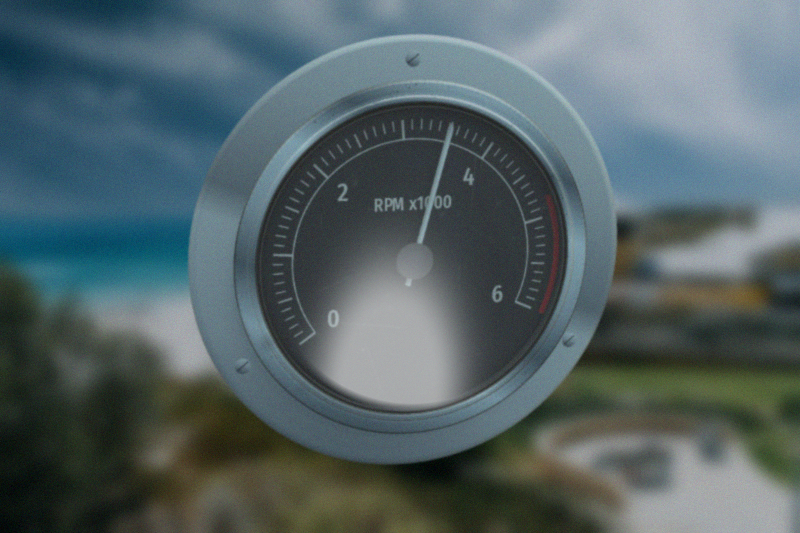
3500 rpm
